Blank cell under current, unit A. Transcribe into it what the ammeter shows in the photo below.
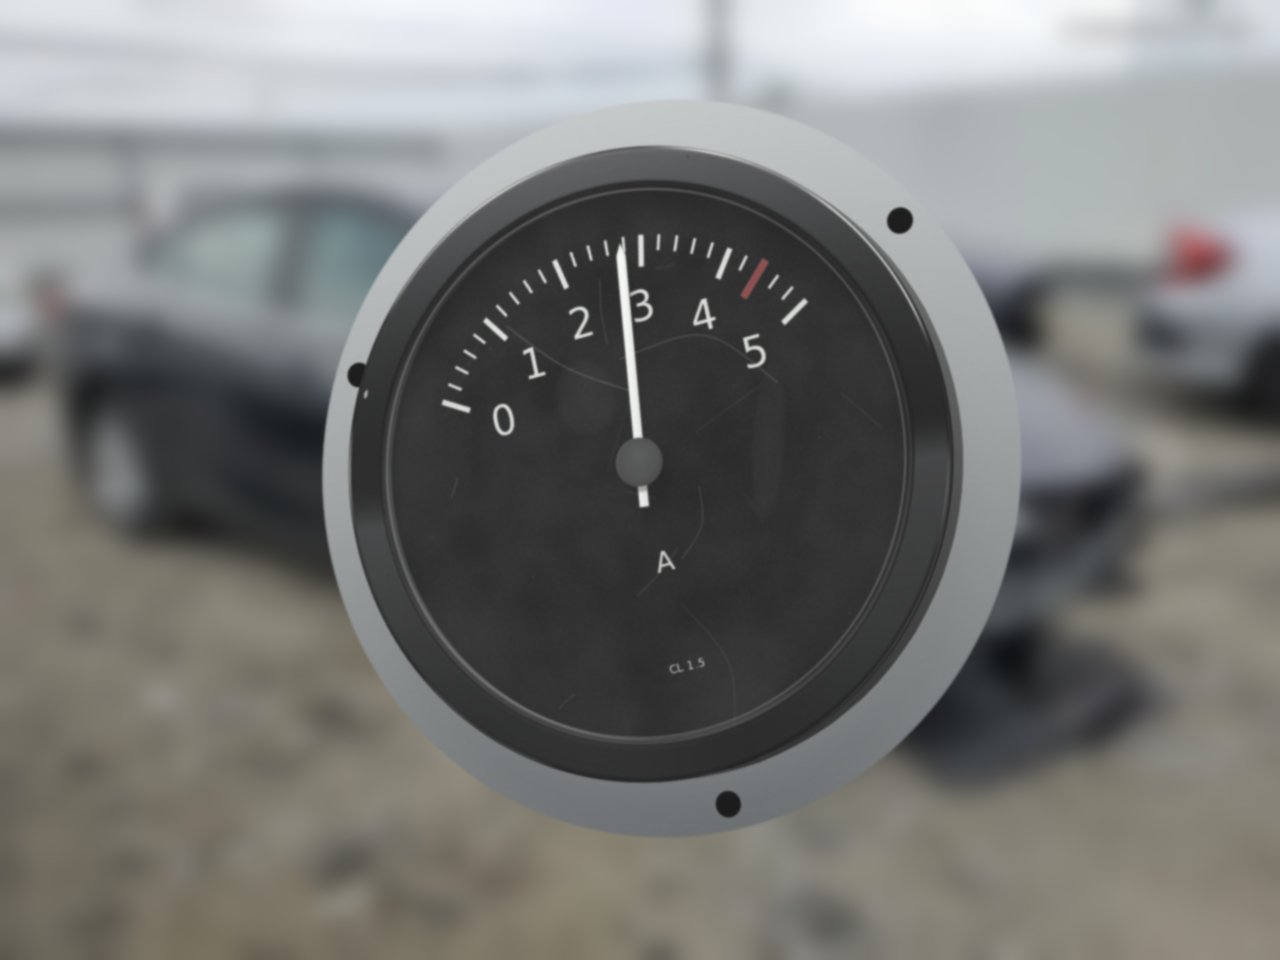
2.8 A
